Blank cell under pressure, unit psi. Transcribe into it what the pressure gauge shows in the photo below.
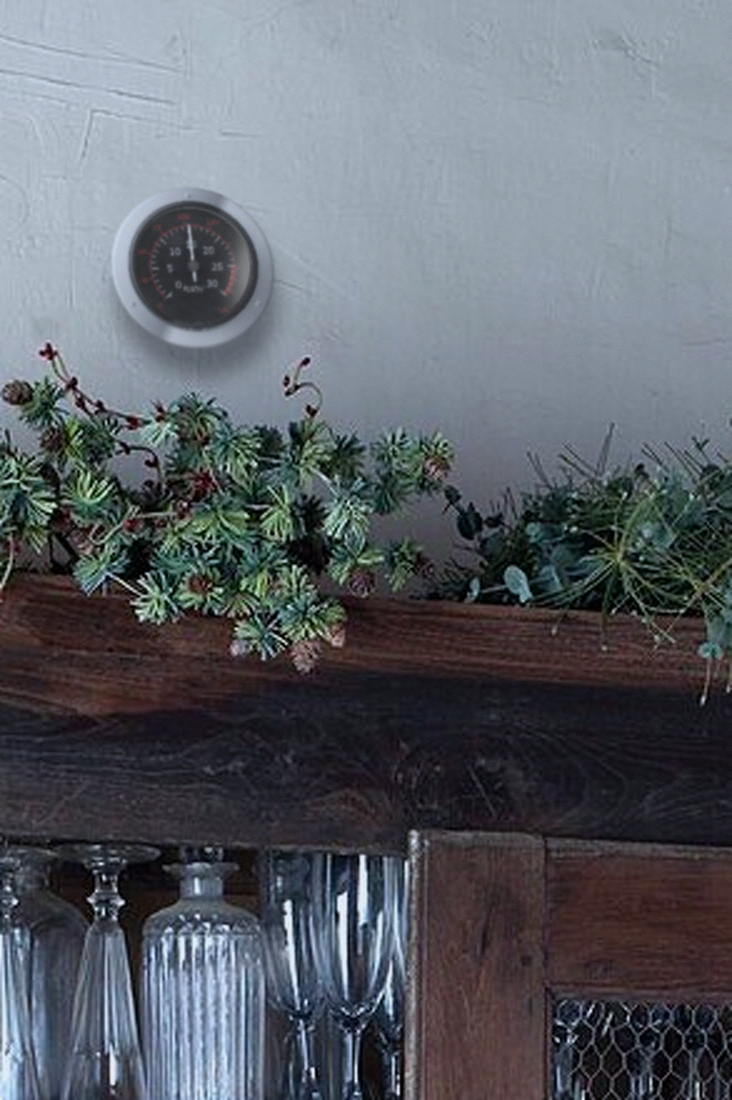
15 psi
